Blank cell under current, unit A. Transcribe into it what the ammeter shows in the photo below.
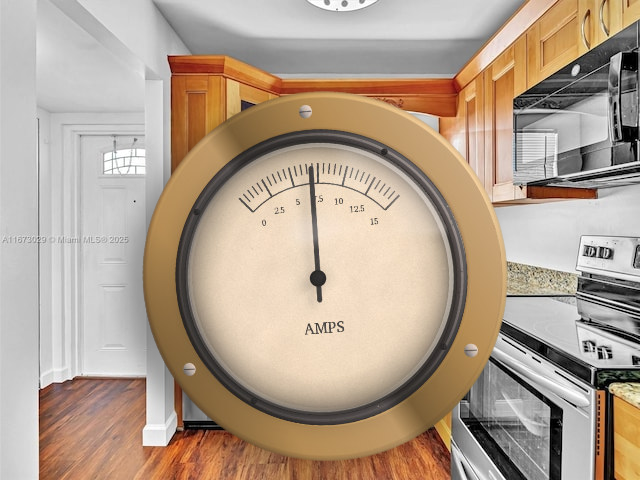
7 A
